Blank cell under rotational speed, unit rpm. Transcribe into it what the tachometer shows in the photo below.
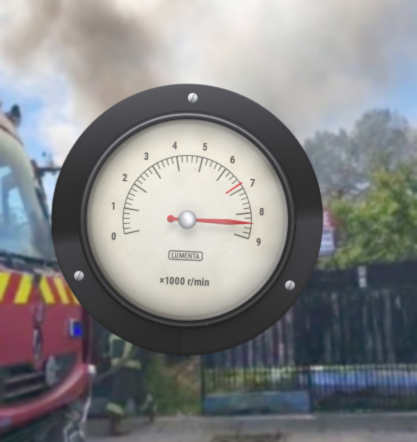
8400 rpm
